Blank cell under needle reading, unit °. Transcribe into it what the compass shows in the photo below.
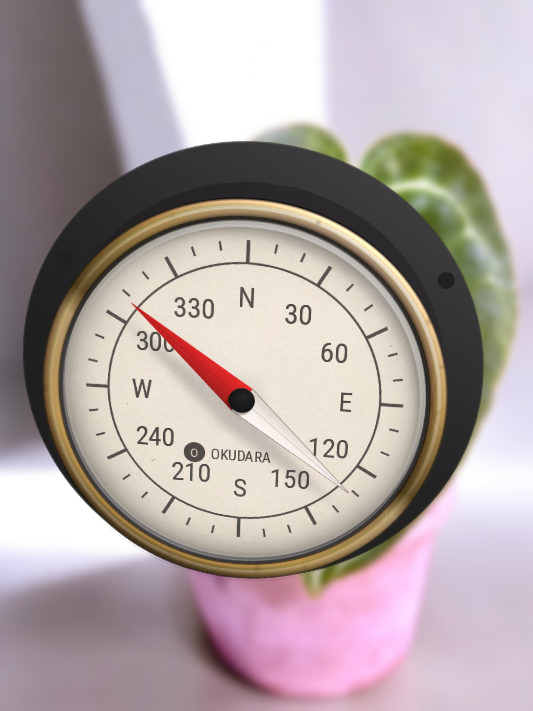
310 °
